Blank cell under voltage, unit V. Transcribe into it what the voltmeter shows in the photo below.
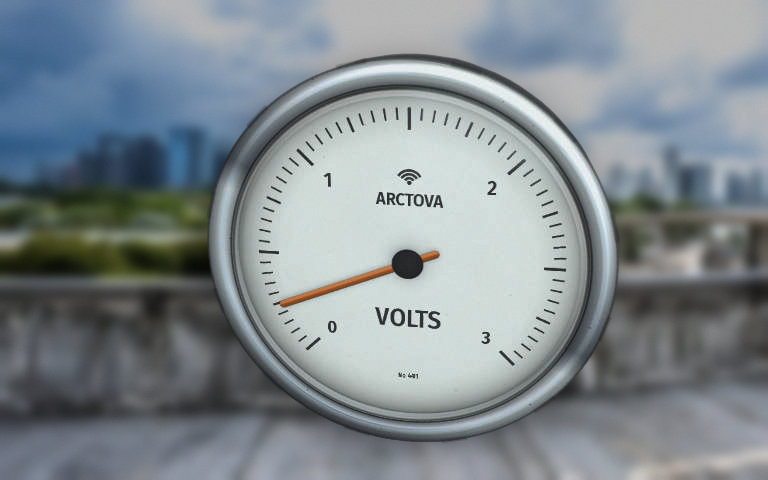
0.25 V
